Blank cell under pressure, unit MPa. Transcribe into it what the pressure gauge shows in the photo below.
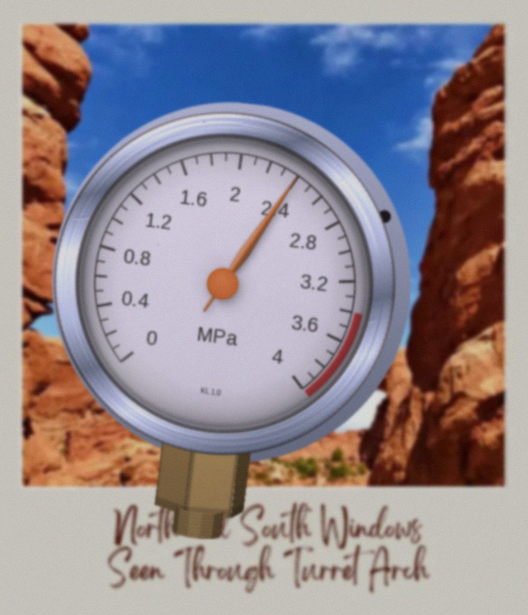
2.4 MPa
